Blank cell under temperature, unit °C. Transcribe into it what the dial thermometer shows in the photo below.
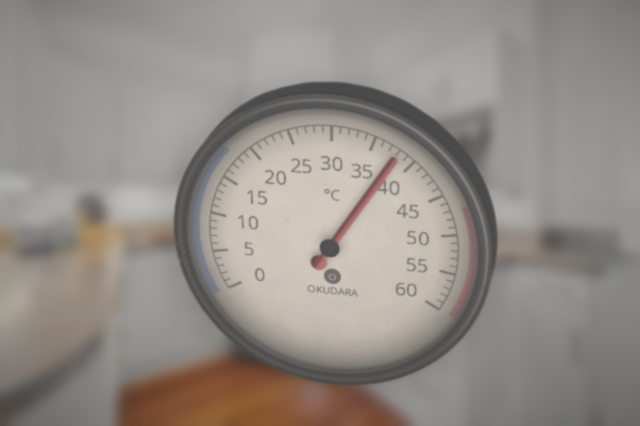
38 °C
